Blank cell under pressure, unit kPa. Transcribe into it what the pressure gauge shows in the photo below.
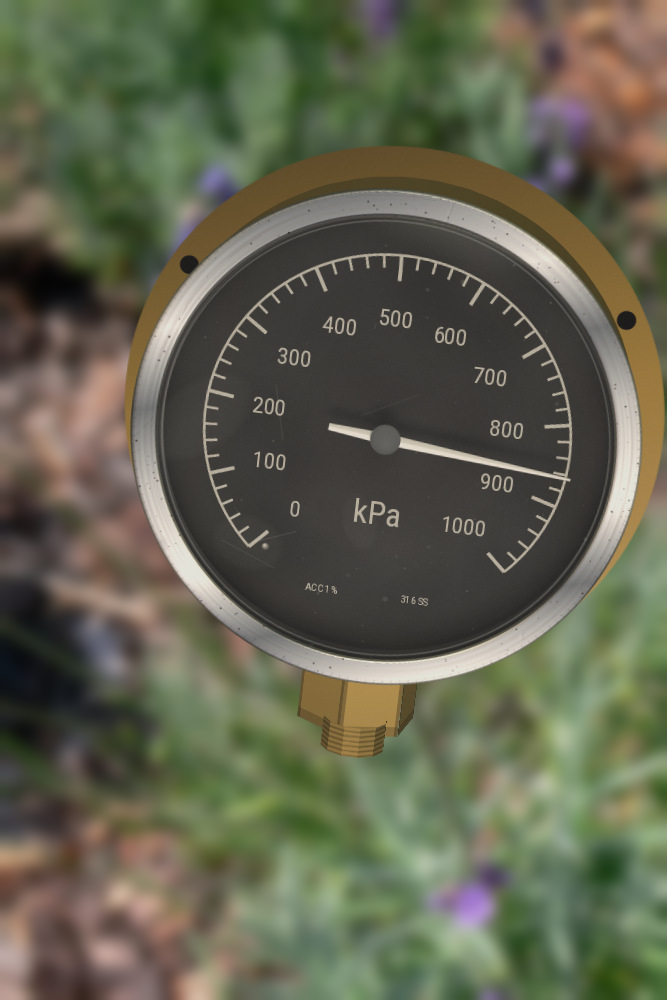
860 kPa
